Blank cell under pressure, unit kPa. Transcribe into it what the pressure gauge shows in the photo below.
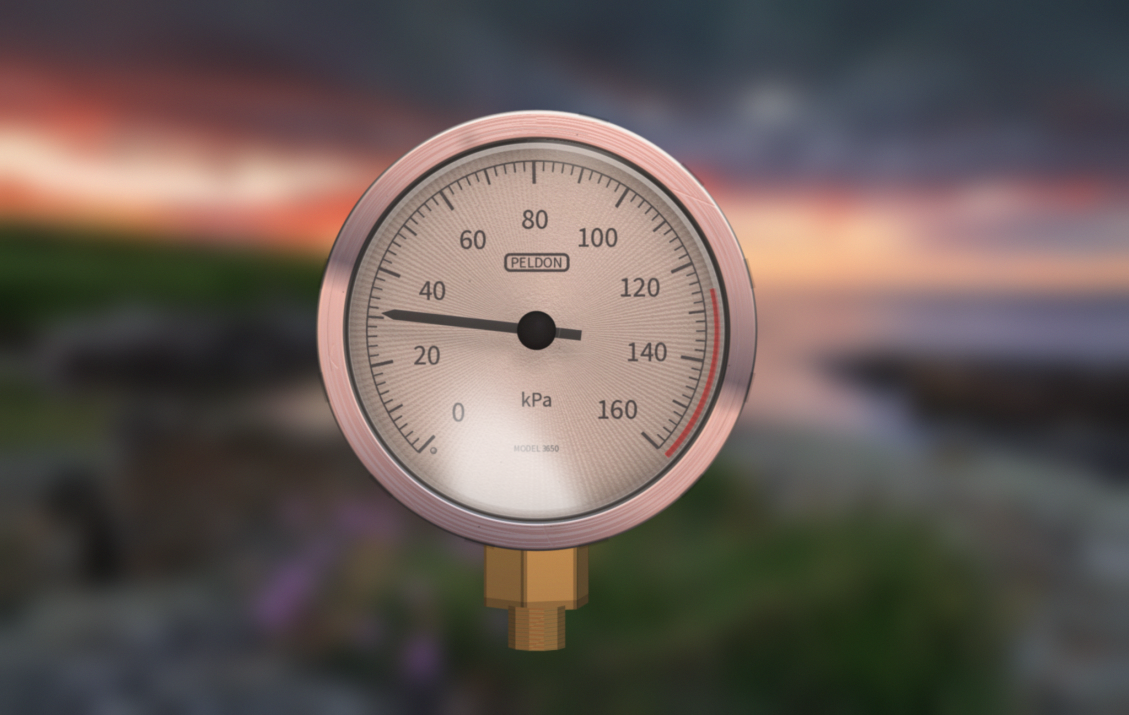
31 kPa
